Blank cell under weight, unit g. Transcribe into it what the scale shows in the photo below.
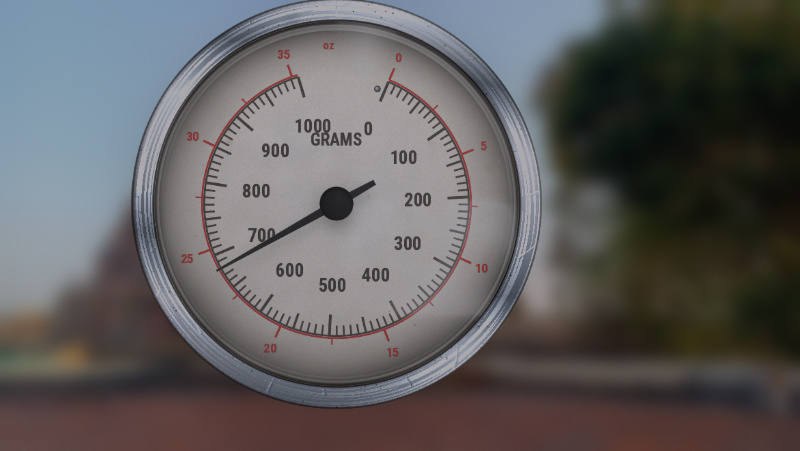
680 g
